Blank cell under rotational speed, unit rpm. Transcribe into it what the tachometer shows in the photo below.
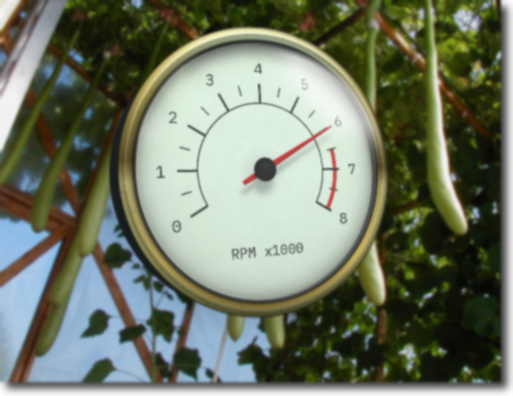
6000 rpm
